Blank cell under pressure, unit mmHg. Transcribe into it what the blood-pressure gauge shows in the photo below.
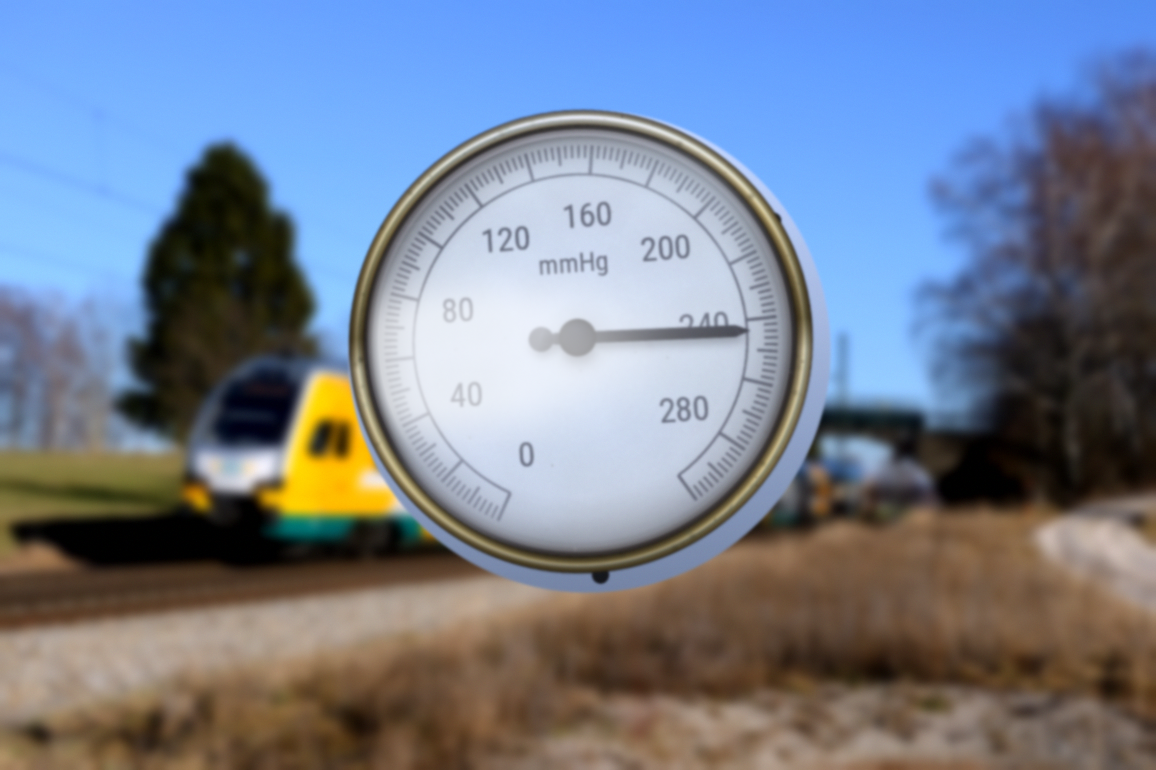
244 mmHg
